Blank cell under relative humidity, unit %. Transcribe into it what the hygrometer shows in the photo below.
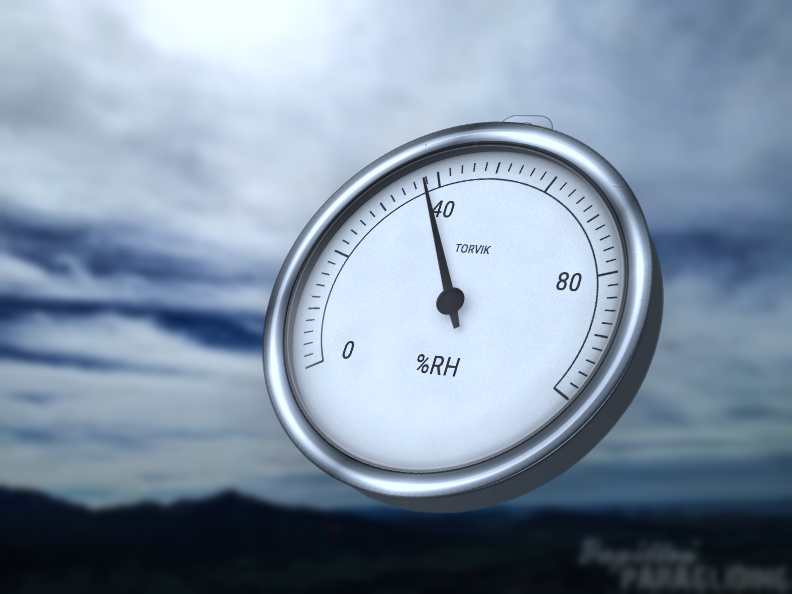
38 %
